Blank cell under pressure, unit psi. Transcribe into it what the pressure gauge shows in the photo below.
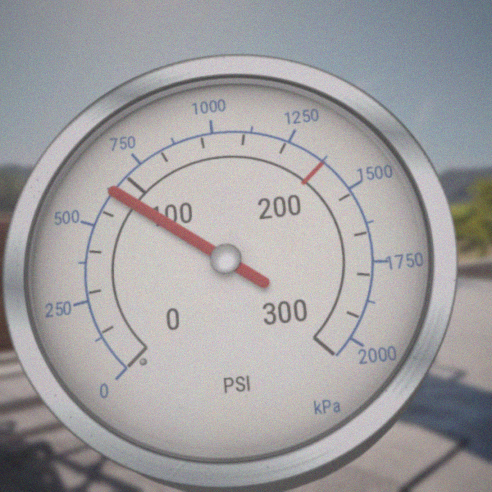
90 psi
